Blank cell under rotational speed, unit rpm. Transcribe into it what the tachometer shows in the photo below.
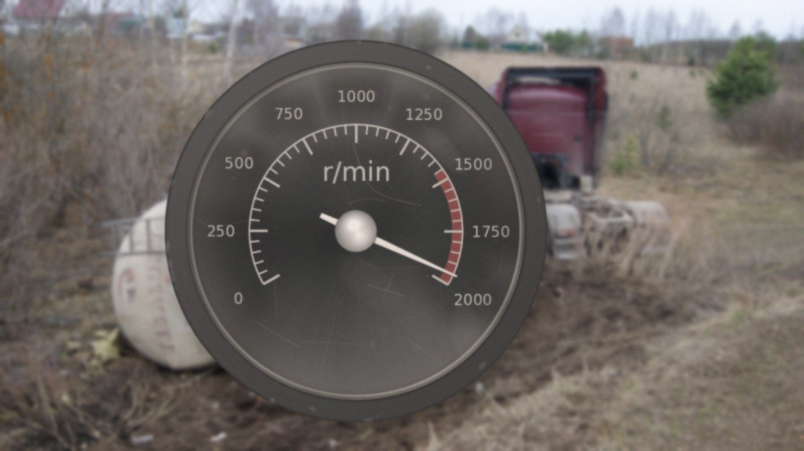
1950 rpm
